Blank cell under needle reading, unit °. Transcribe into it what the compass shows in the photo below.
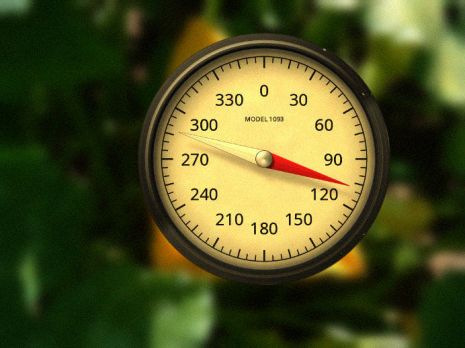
107.5 °
